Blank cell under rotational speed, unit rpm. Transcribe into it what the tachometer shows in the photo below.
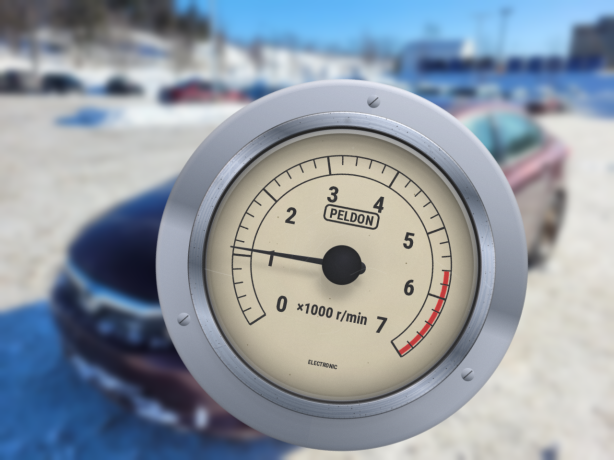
1100 rpm
